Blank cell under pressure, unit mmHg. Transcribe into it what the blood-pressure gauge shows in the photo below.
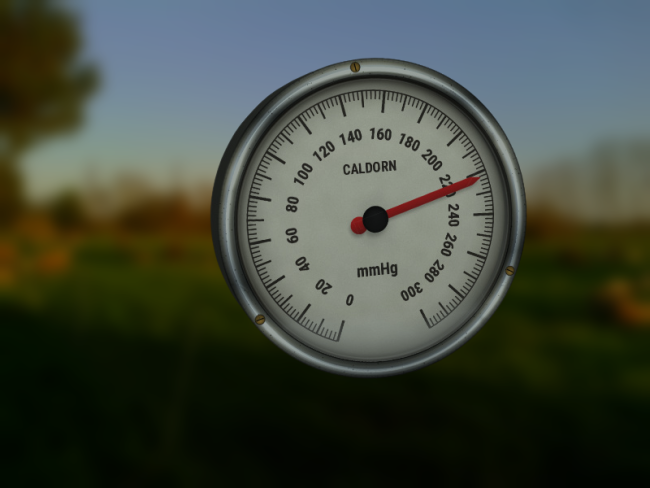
222 mmHg
